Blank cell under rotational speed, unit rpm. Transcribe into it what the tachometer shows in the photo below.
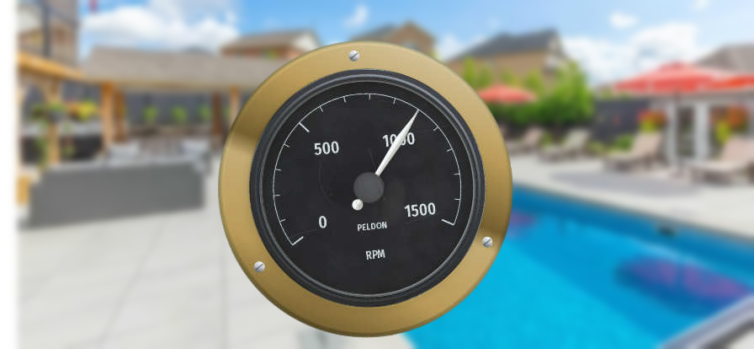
1000 rpm
